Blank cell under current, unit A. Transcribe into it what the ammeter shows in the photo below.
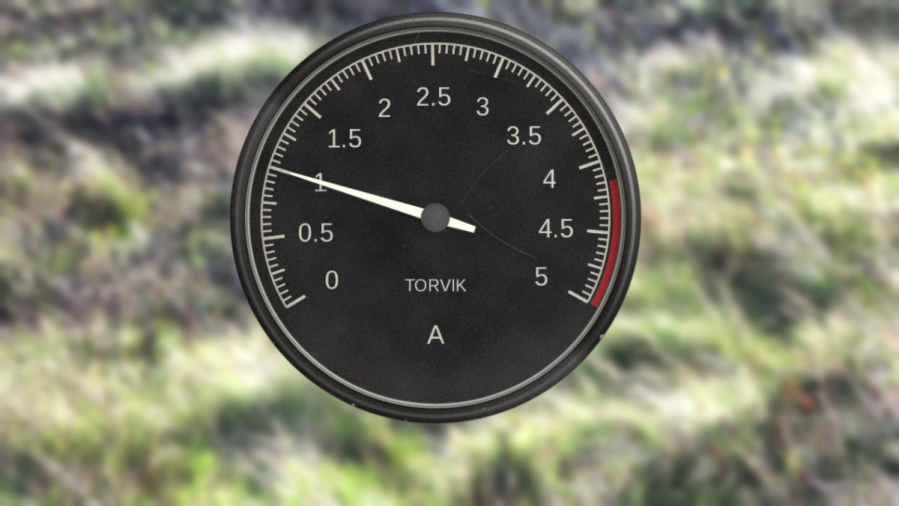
1 A
